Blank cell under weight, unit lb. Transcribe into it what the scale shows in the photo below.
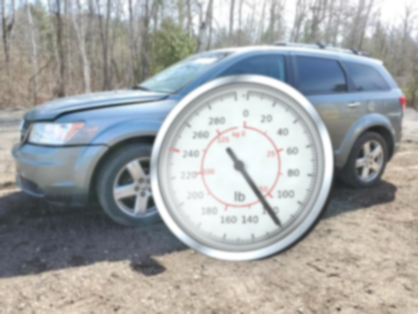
120 lb
